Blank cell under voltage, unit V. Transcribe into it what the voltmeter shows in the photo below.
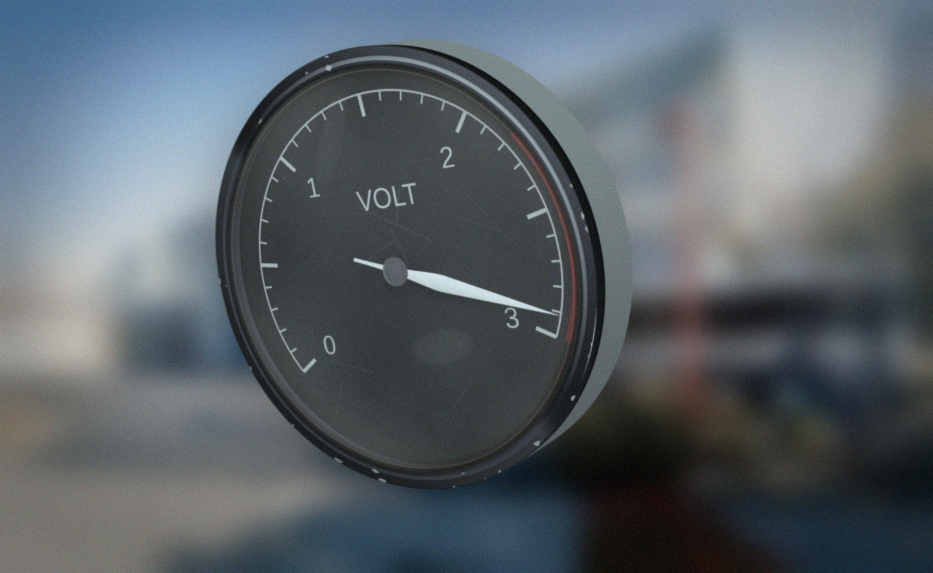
2.9 V
